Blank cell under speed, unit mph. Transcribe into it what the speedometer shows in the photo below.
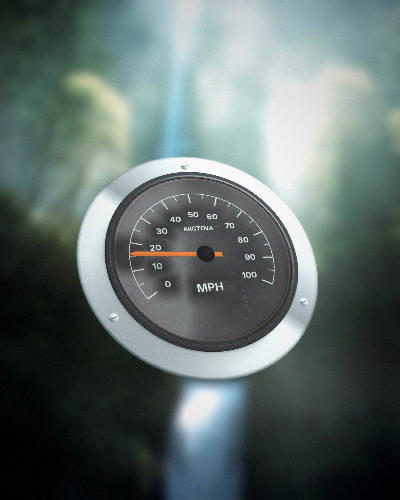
15 mph
